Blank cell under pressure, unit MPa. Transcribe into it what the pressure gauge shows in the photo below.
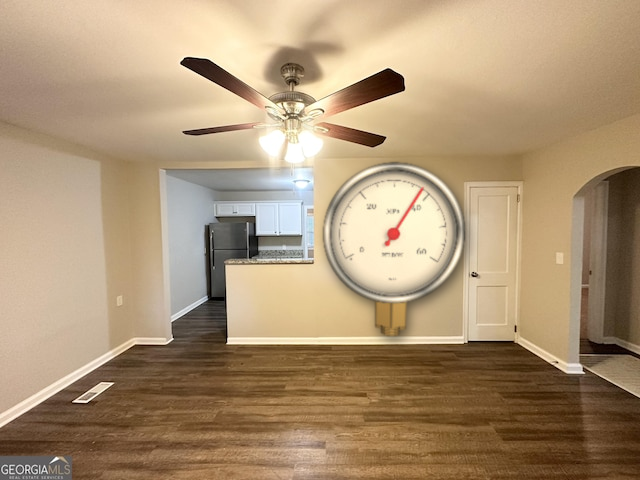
37.5 MPa
